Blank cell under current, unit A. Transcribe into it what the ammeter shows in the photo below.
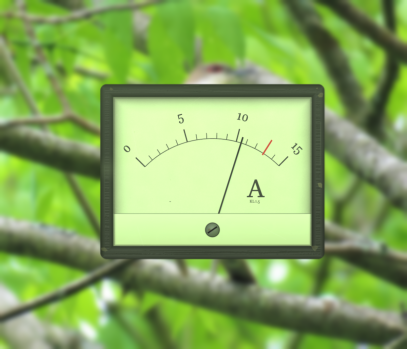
10.5 A
